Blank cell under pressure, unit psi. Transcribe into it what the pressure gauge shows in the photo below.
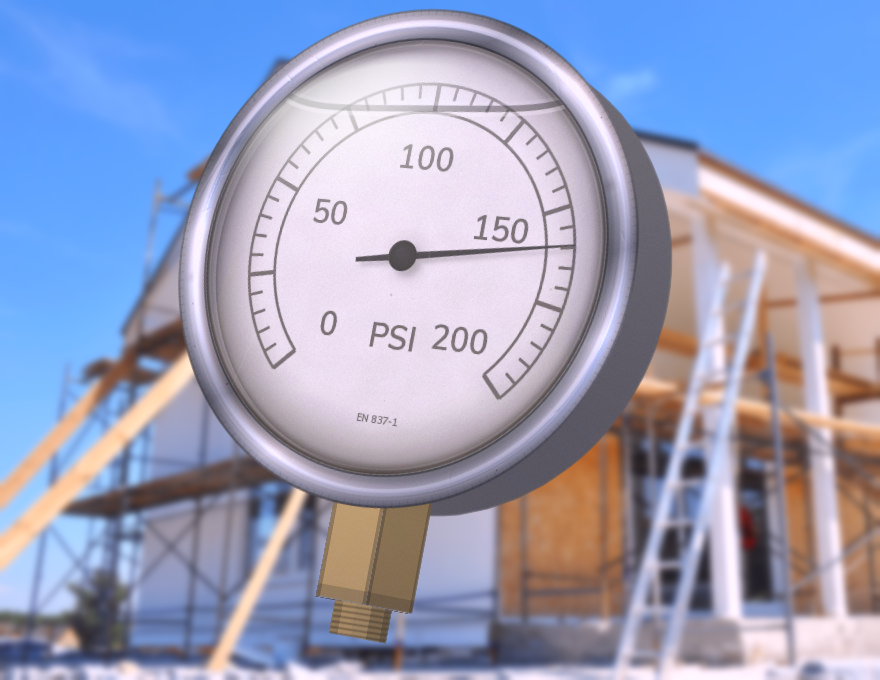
160 psi
